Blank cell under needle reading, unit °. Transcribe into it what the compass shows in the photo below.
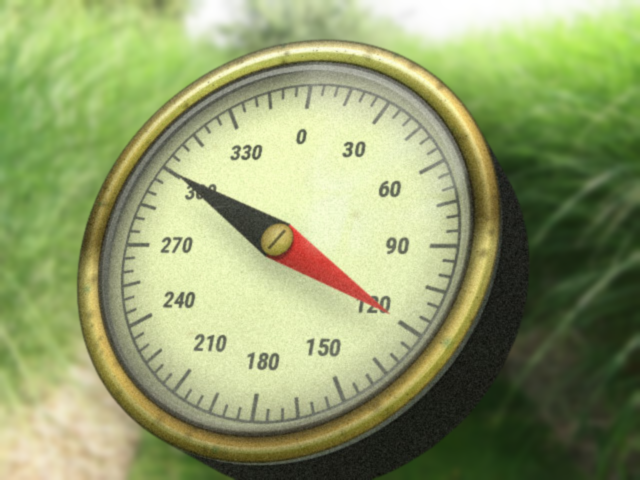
120 °
